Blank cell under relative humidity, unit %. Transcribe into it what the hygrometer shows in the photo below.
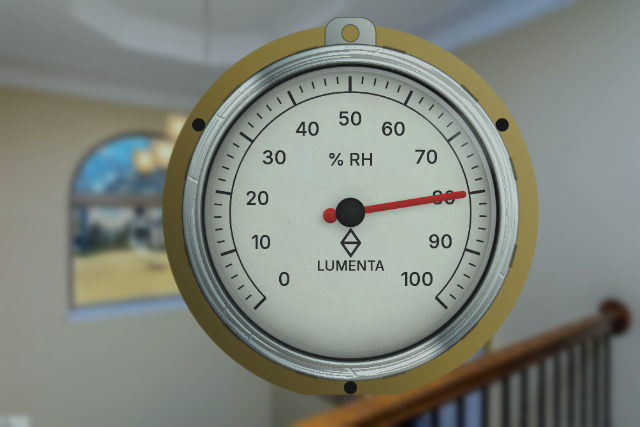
80 %
